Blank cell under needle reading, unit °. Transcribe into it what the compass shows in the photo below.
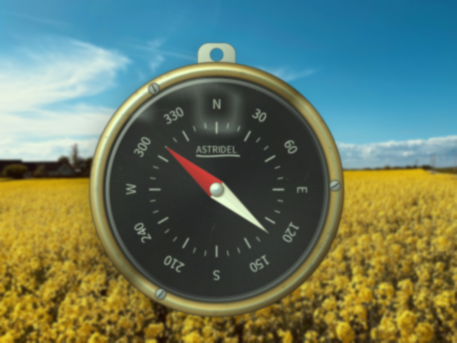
310 °
